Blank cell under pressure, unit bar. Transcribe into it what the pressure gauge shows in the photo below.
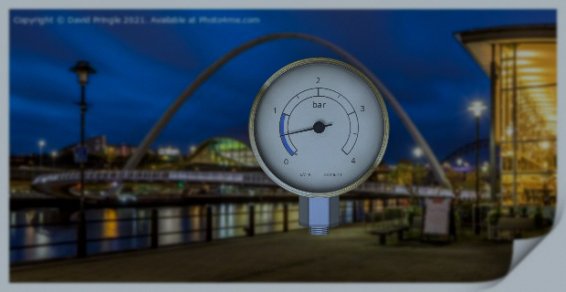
0.5 bar
